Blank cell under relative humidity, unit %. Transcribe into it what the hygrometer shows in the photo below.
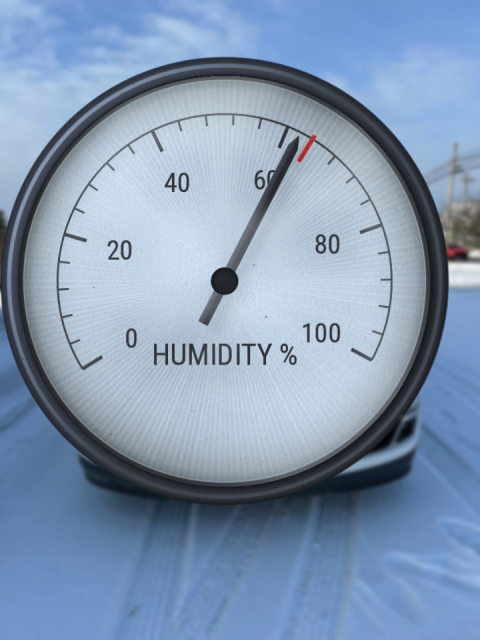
62 %
